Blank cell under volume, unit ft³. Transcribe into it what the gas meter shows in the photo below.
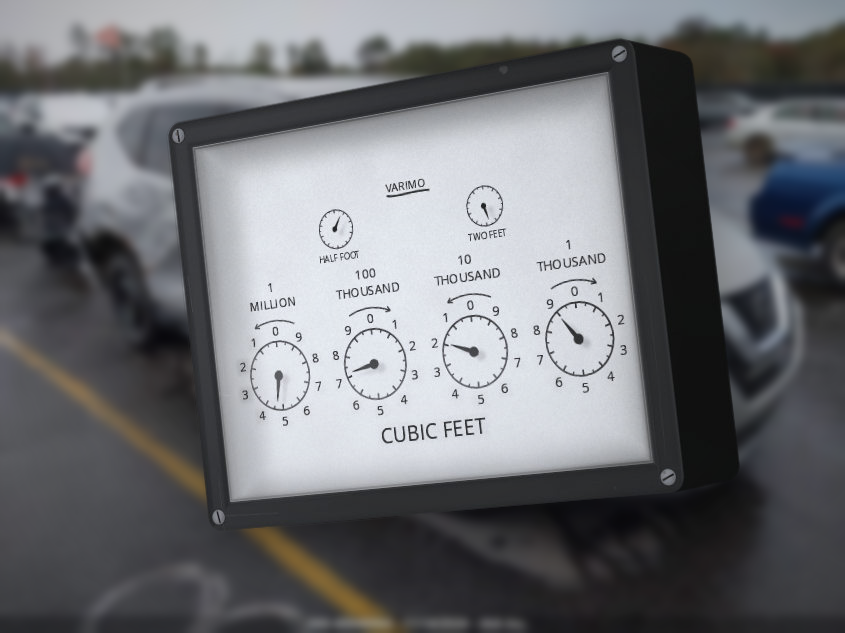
471900 ft³
